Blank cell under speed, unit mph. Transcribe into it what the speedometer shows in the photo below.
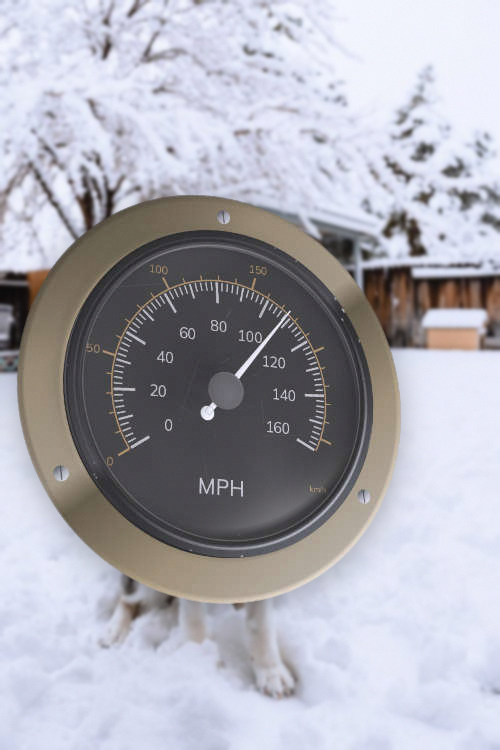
108 mph
